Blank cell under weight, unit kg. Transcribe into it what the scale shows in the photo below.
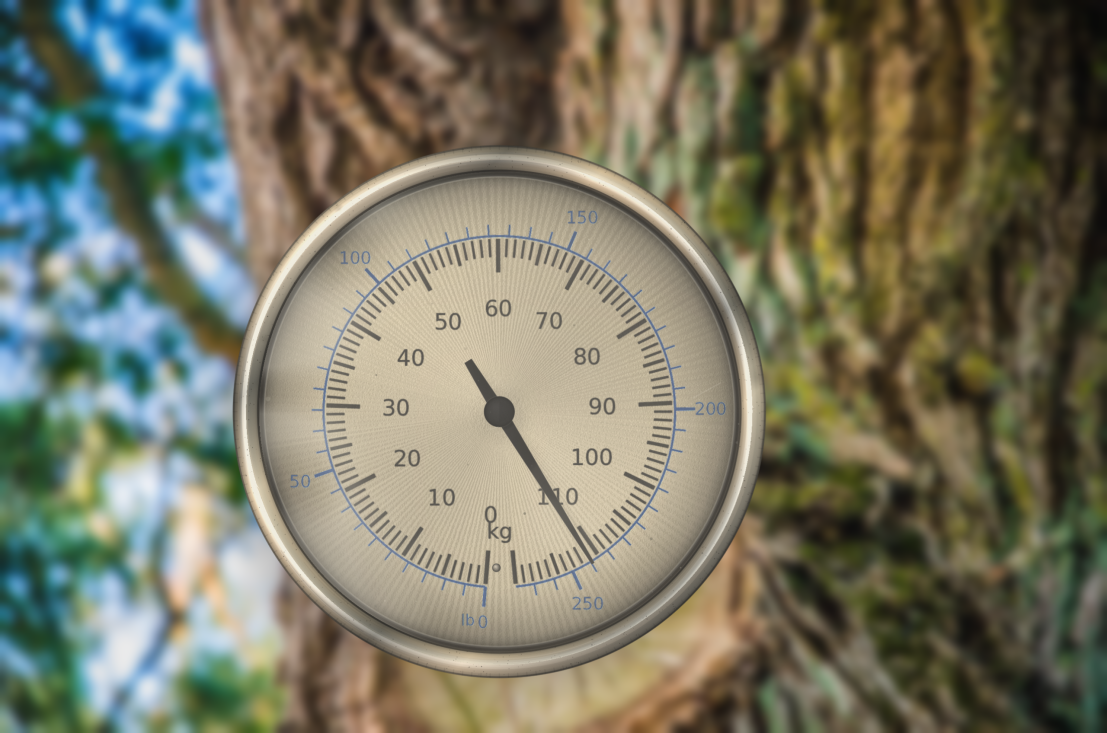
111 kg
